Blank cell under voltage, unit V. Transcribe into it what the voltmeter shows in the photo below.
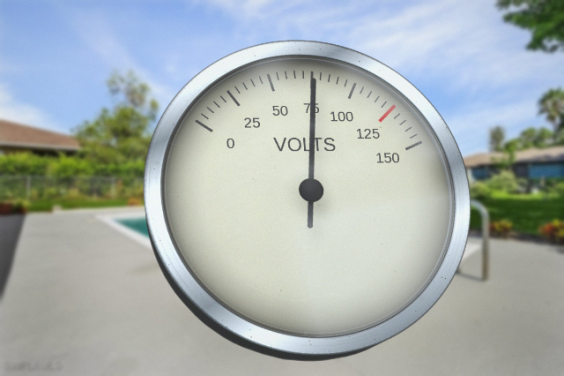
75 V
